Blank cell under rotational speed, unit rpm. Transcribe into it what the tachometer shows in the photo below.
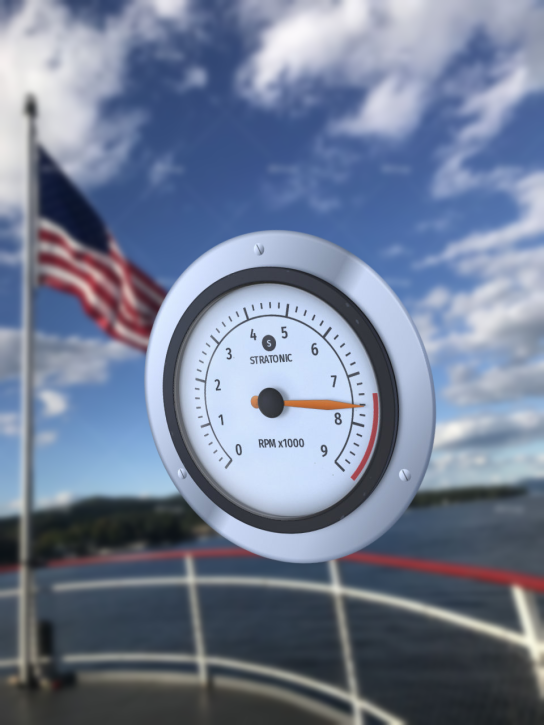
7600 rpm
